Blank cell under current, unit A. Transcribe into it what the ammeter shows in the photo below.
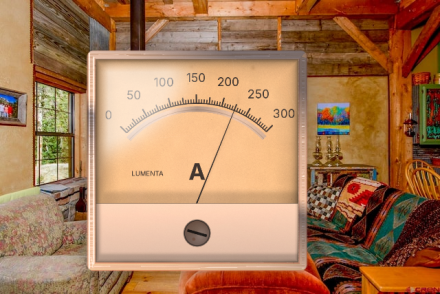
225 A
